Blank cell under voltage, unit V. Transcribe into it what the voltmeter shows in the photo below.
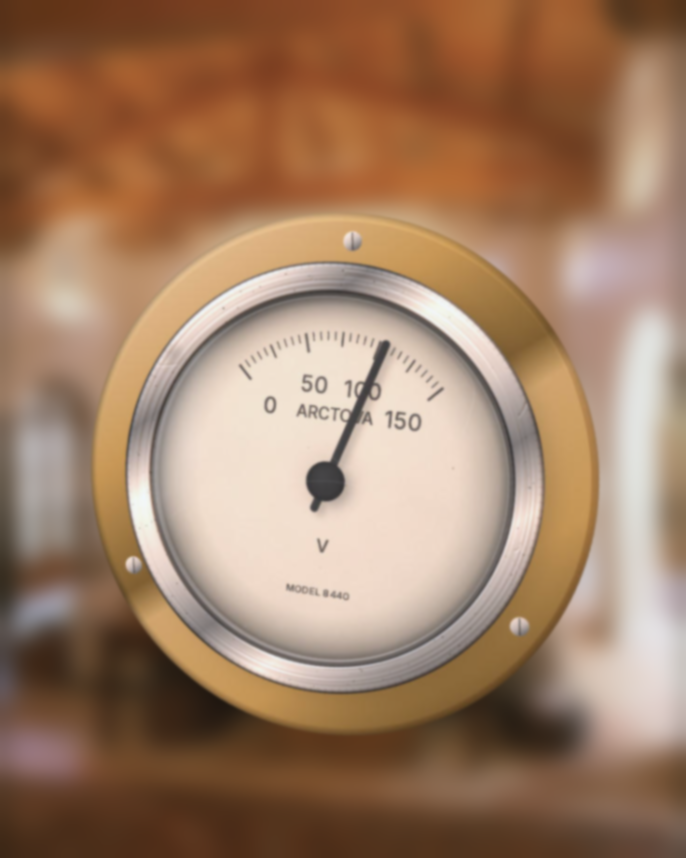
105 V
